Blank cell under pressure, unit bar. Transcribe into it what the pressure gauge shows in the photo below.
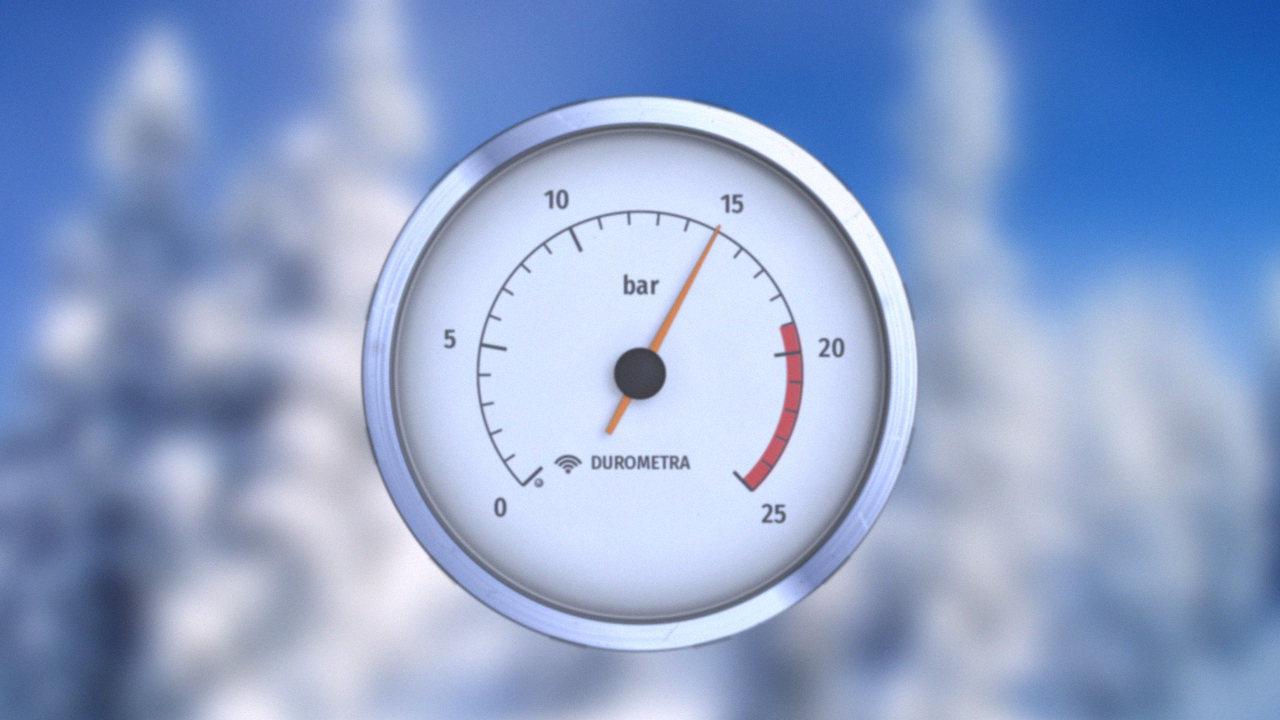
15 bar
